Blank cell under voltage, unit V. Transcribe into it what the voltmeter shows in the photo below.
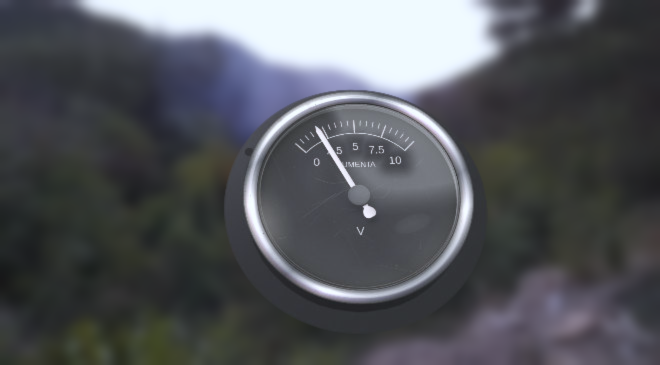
2 V
